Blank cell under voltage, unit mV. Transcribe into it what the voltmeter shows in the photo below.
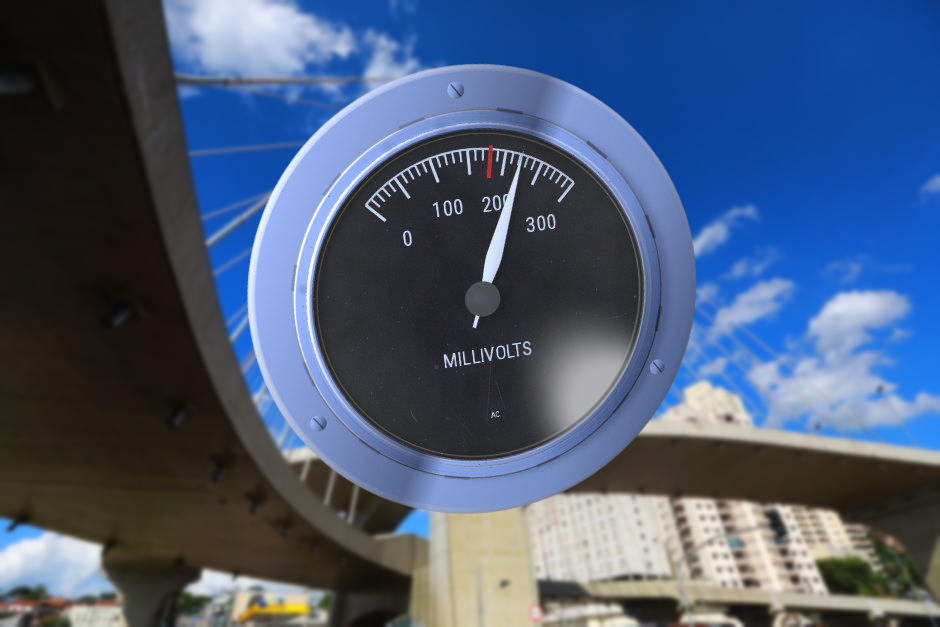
220 mV
